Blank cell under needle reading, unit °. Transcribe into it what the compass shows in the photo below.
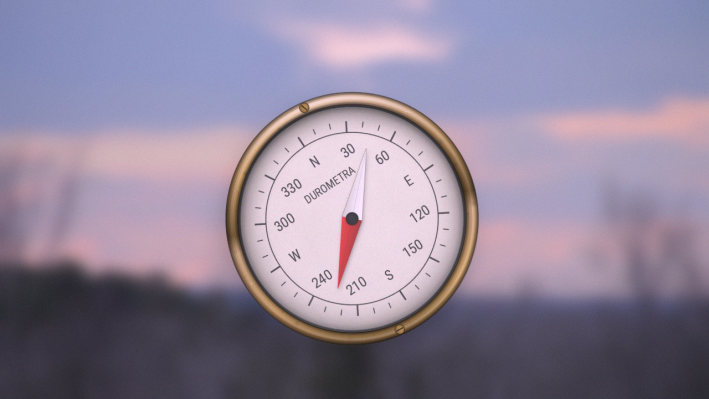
225 °
